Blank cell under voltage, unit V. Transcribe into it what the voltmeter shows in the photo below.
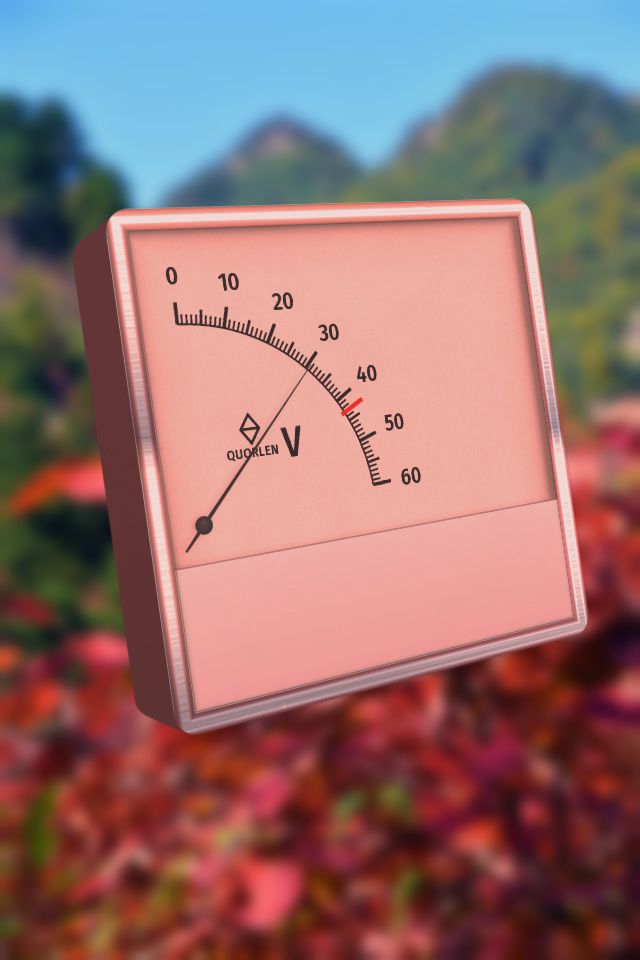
30 V
